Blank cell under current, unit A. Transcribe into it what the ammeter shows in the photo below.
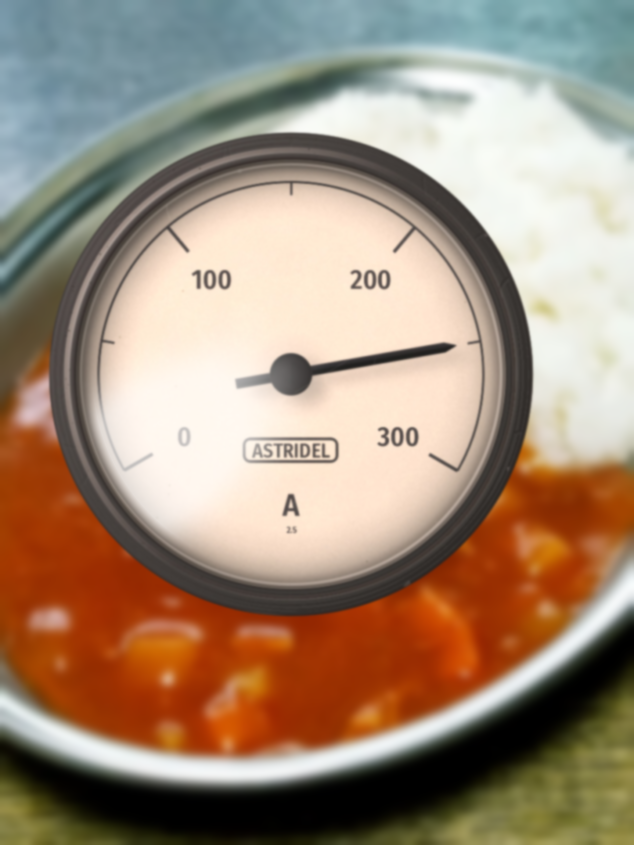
250 A
